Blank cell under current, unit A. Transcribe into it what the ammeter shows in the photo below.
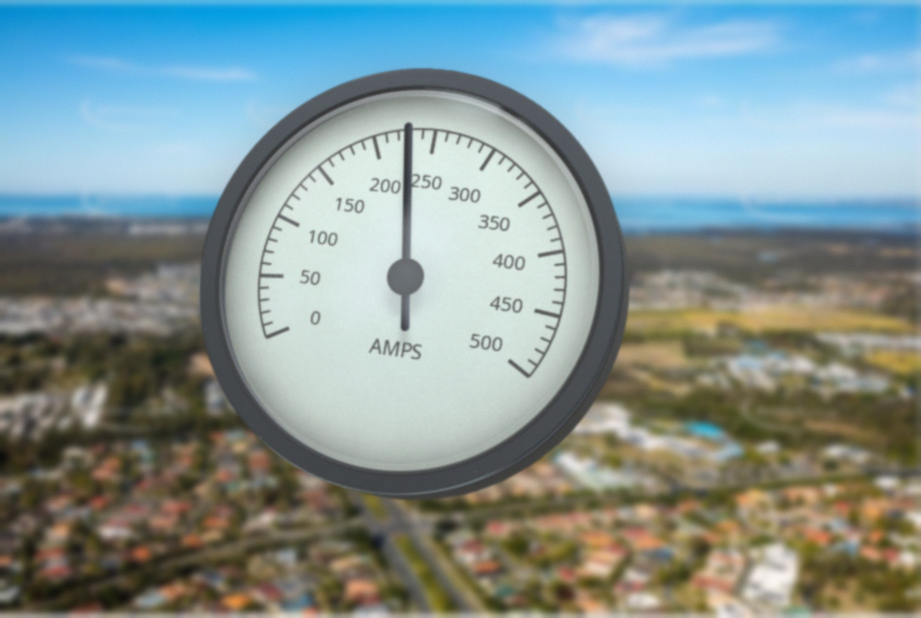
230 A
